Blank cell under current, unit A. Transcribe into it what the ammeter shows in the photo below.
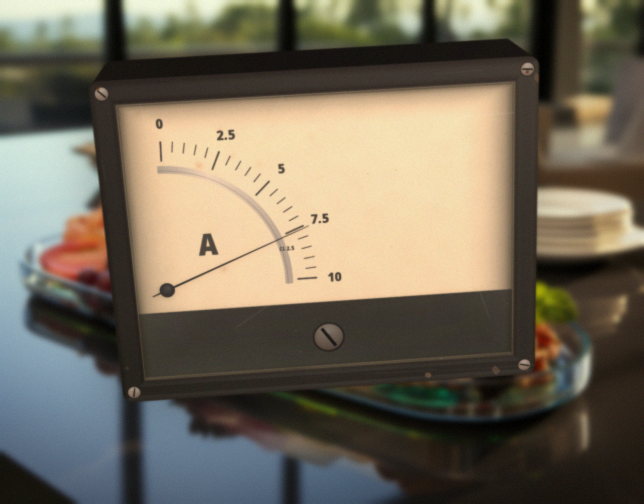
7.5 A
